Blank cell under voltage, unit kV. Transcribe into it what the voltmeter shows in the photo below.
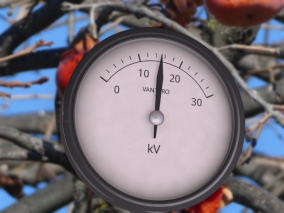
15 kV
